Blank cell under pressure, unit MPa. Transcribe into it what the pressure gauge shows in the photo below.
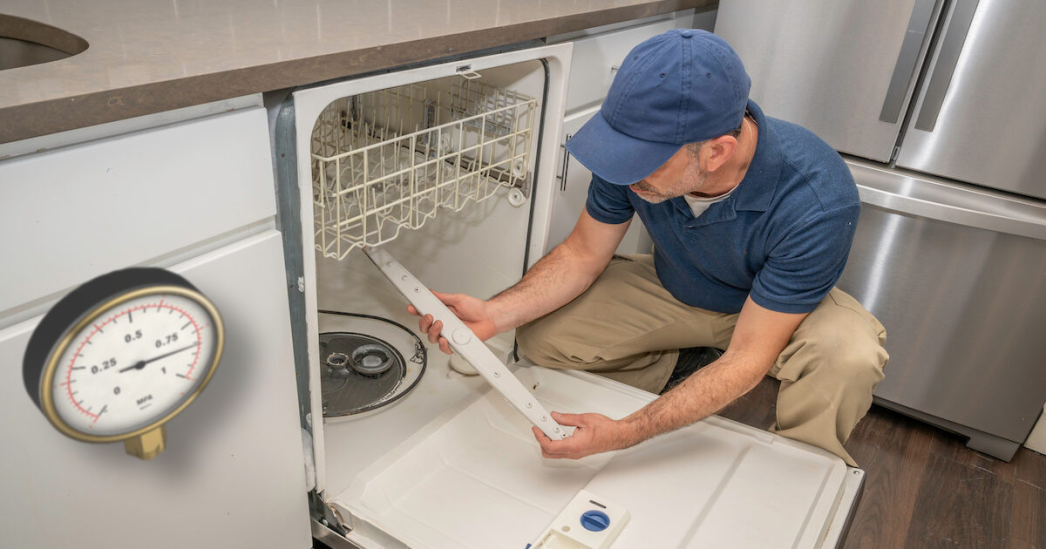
0.85 MPa
